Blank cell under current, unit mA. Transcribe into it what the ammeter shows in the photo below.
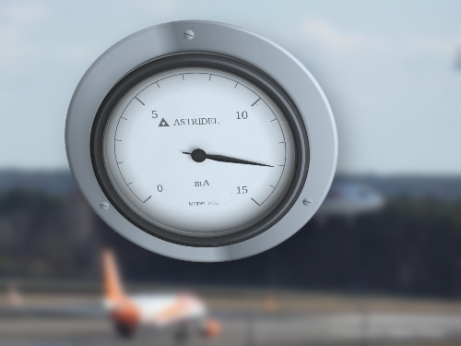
13 mA
